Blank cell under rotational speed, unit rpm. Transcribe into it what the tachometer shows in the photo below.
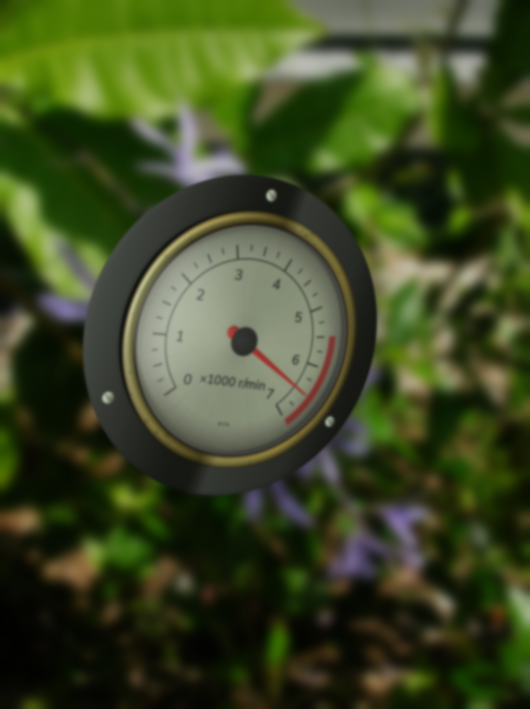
6500 rpm
